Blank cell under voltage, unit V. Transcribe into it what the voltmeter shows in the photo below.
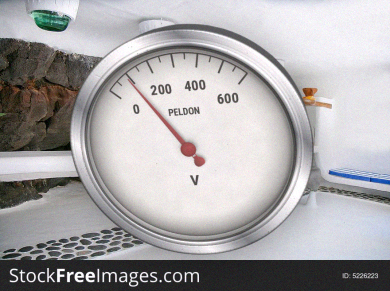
100 V
